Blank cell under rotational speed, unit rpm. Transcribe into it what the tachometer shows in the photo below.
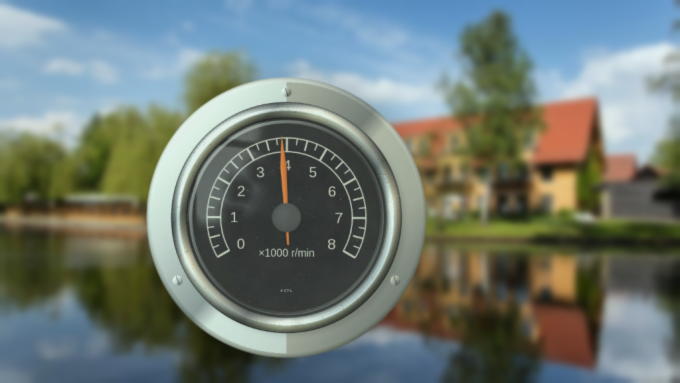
3875 rpm
